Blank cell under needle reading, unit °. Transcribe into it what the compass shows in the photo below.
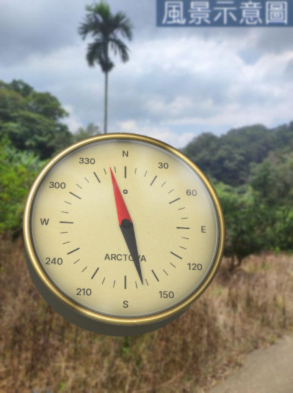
345 °
